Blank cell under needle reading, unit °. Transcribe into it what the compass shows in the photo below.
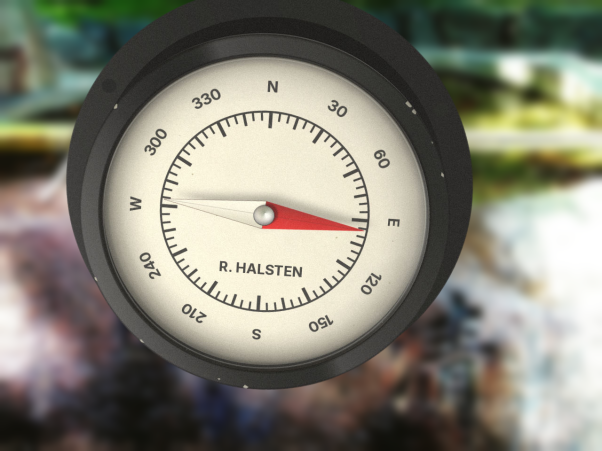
95 °
